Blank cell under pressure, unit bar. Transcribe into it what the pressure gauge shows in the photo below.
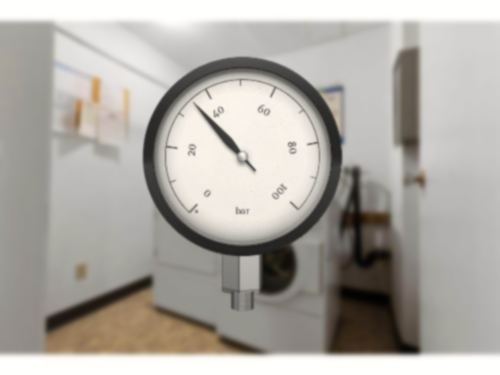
35 bar
